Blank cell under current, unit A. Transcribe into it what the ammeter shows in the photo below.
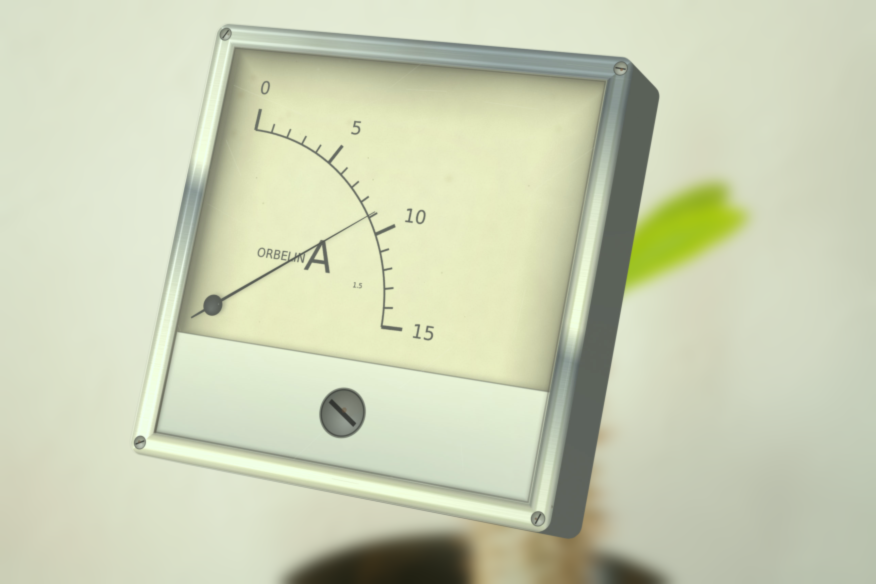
9 A
